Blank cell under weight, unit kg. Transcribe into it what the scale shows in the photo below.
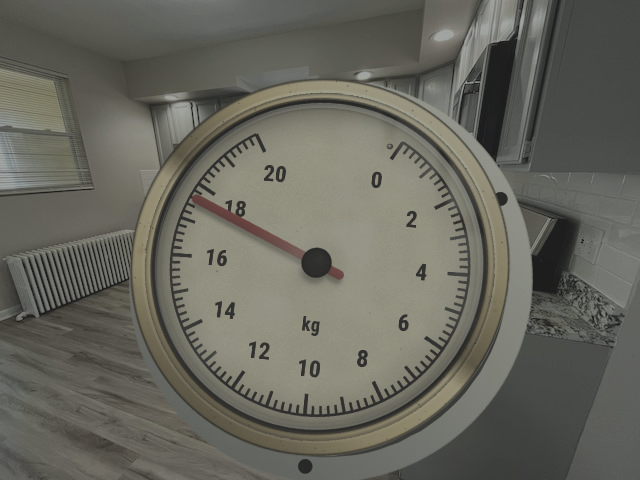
17.6 kg
